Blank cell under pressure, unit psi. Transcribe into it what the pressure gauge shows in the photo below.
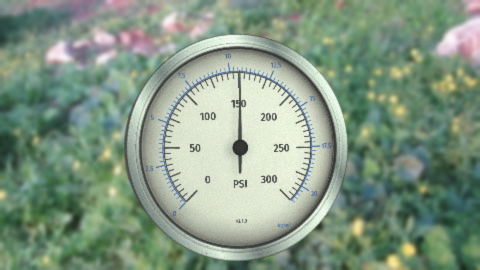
150 psi
